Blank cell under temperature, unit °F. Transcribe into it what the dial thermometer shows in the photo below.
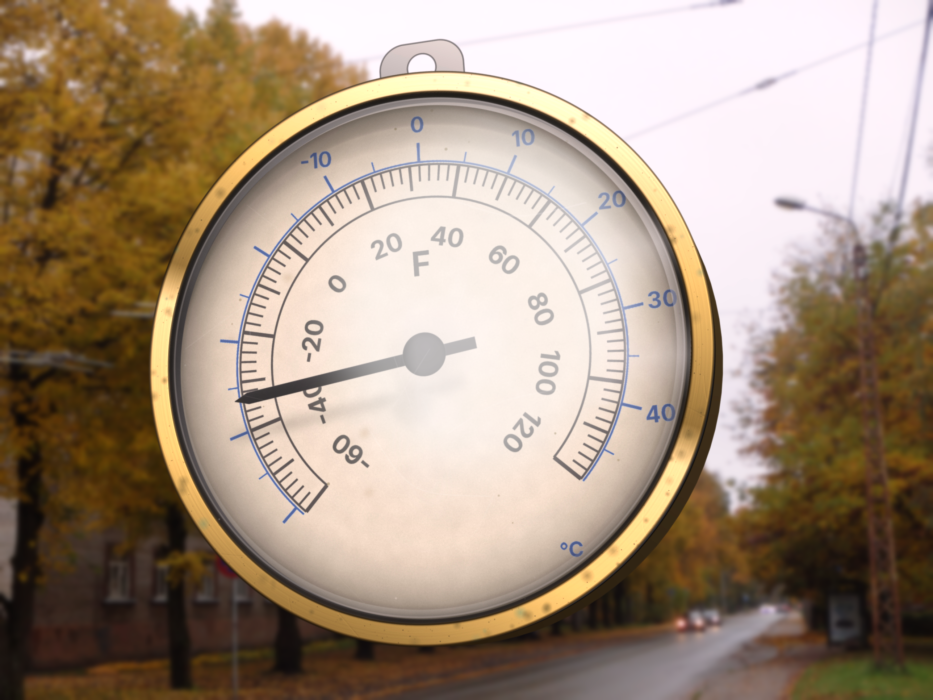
-34 °F
